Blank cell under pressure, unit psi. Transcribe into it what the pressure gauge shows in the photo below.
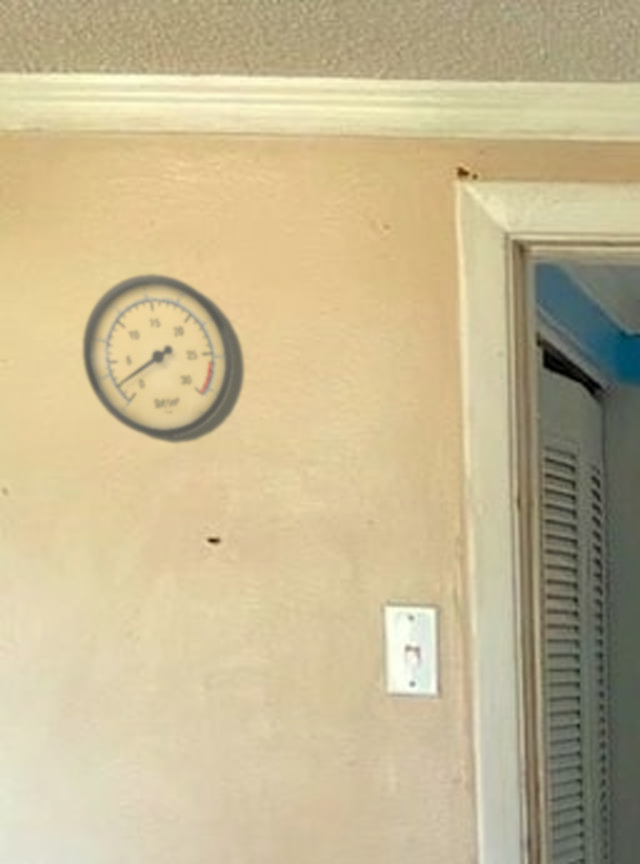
2 psi
